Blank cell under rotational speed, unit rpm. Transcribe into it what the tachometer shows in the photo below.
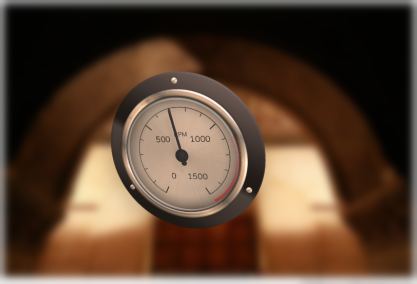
700 rpm
